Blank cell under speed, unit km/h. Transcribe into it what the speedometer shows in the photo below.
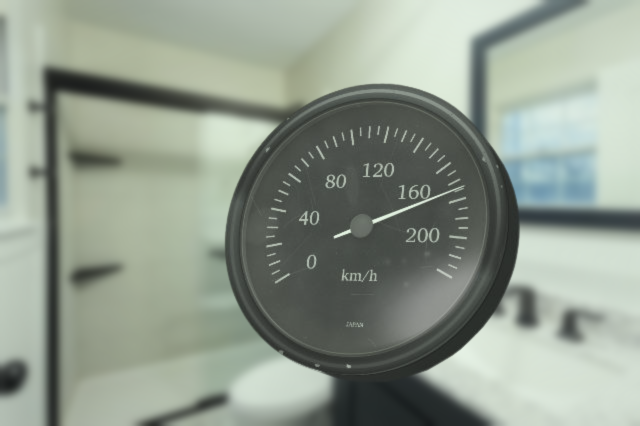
175 km/h
